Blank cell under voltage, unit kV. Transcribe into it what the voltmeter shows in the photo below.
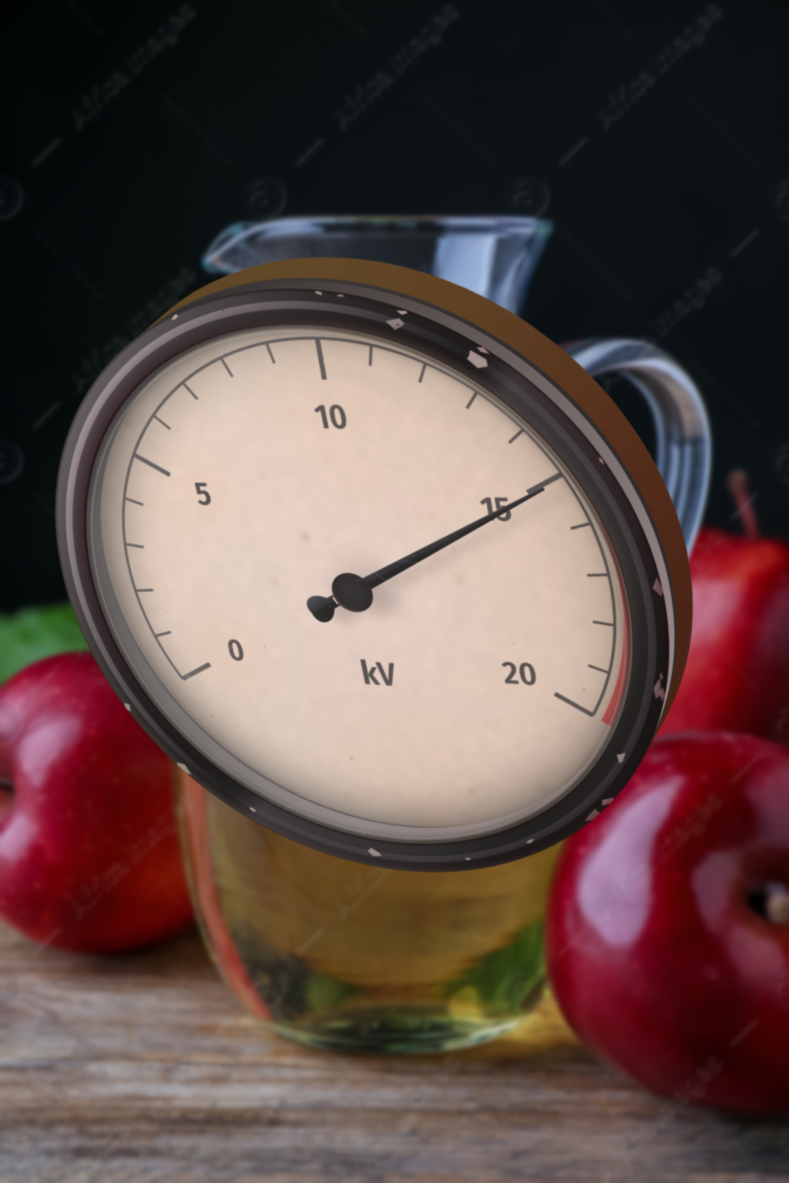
15 kV
